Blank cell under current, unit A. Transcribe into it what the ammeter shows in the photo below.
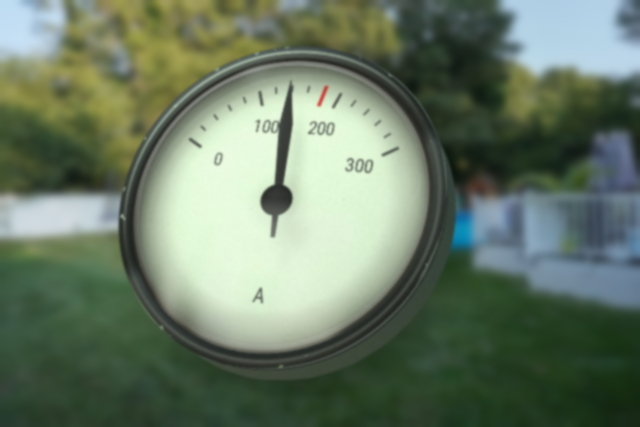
140 A
